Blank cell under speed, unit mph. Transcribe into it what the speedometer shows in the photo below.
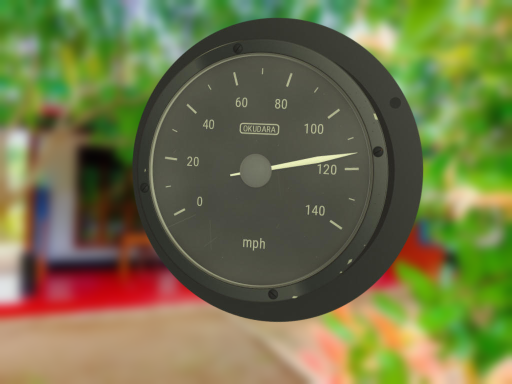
115 mph
